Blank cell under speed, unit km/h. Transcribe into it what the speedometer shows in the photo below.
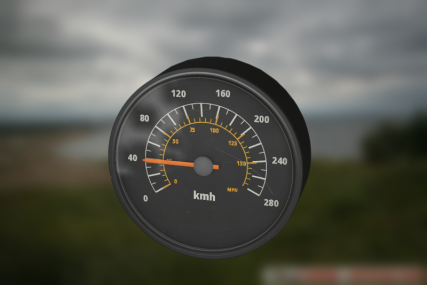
40 km/h
